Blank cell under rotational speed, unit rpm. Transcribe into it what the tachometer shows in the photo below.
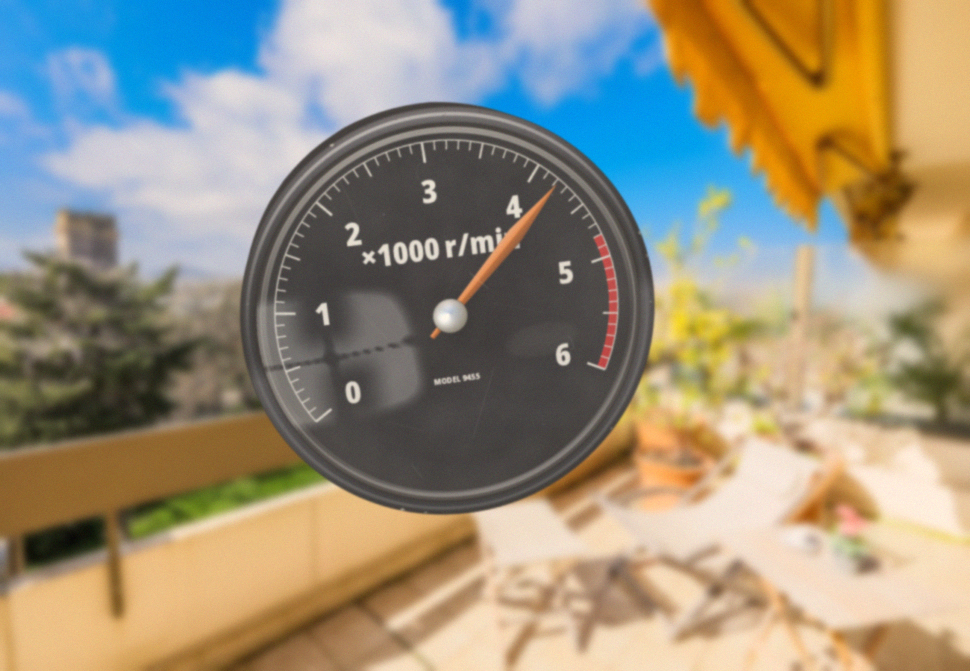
4200 rpm
